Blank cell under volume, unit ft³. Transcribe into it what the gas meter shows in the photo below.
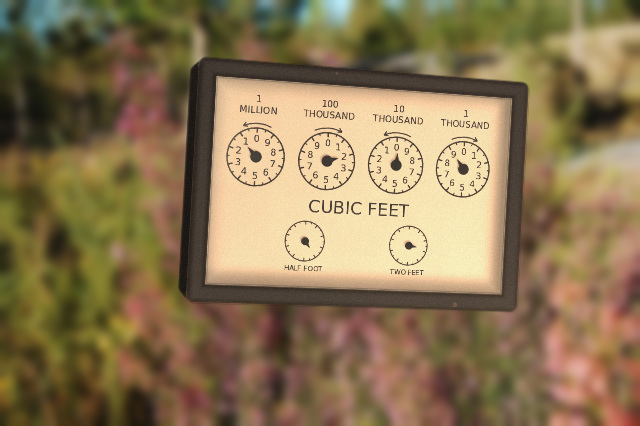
119900 ft³
